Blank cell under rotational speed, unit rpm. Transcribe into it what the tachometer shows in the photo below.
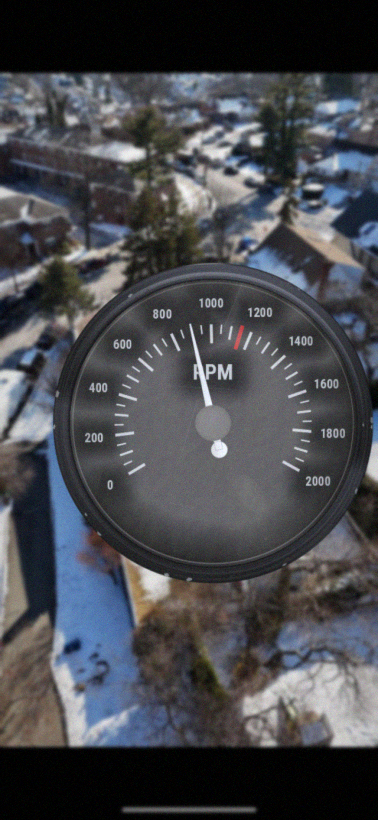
900 rpm
